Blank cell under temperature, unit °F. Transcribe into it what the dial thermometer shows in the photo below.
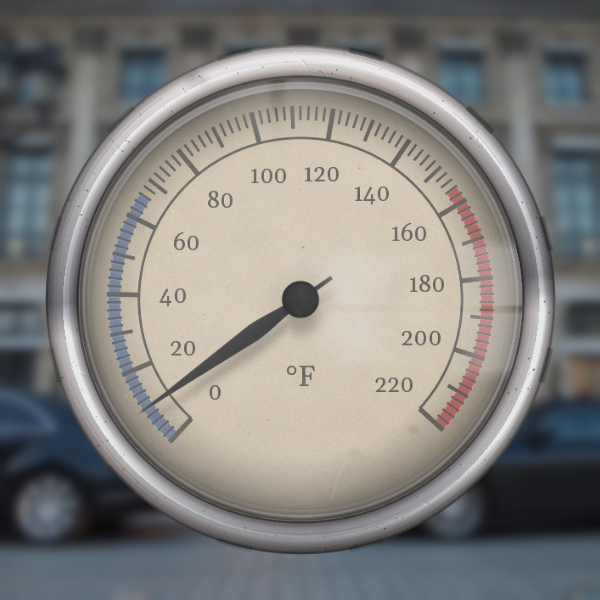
10 °F
